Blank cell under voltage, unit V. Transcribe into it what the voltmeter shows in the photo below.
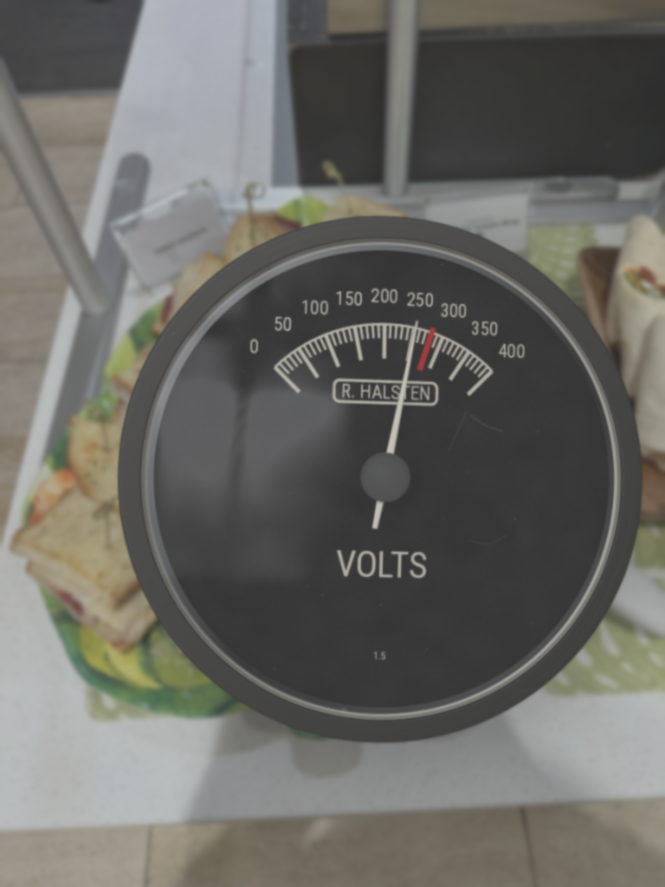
250 V
